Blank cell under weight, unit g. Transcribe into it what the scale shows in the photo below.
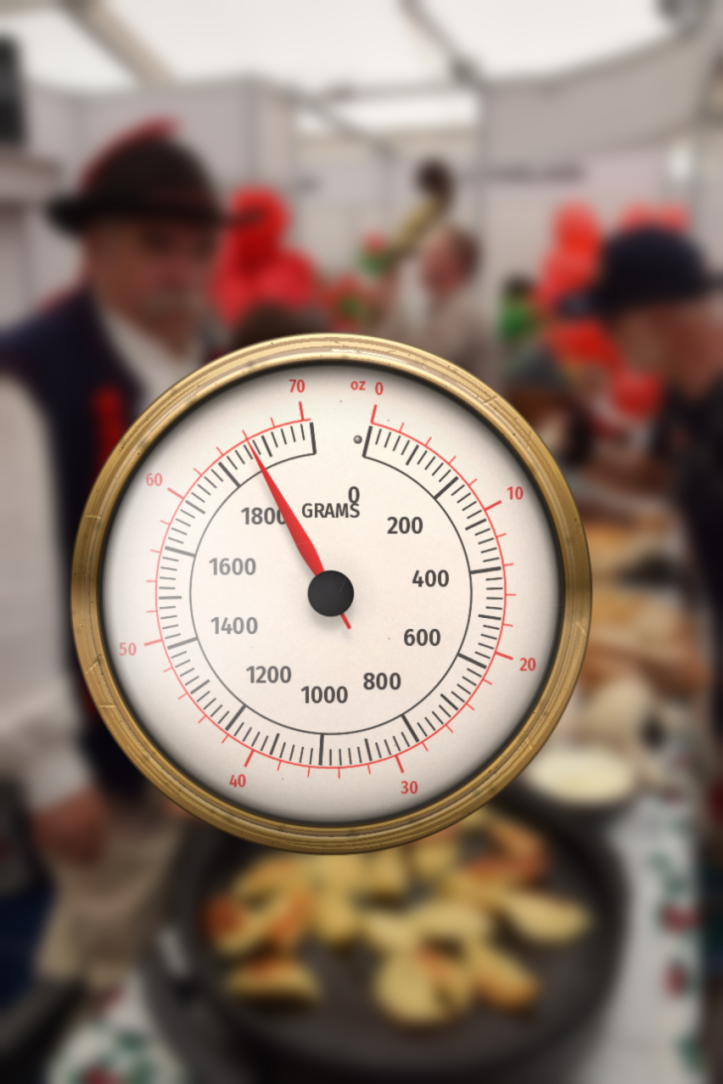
1870 g
